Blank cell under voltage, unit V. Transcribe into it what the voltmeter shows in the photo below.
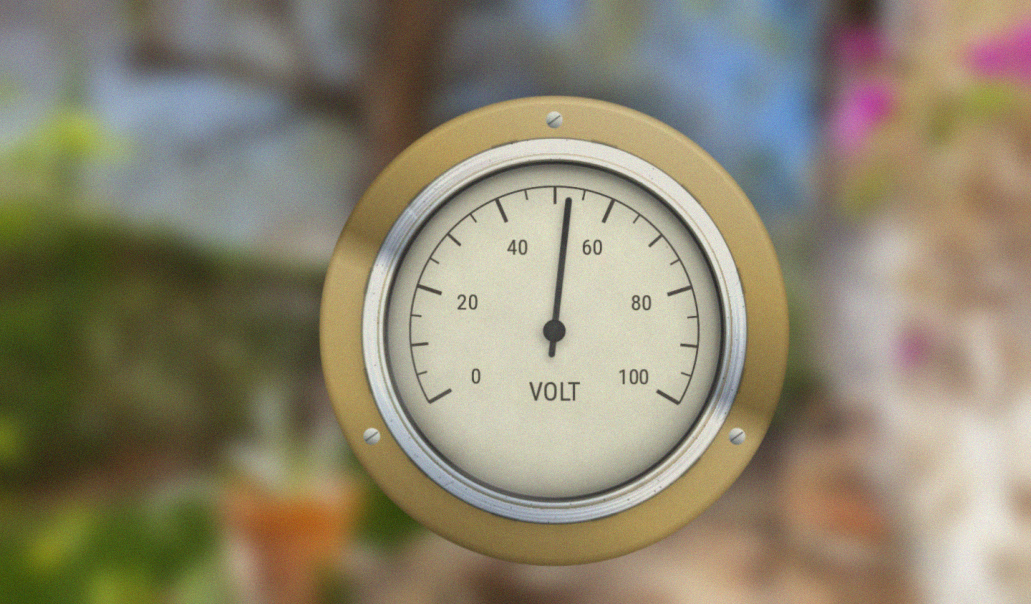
52.5 V
